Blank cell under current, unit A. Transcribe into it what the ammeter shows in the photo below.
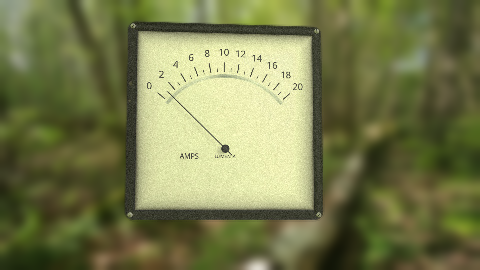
1 A
